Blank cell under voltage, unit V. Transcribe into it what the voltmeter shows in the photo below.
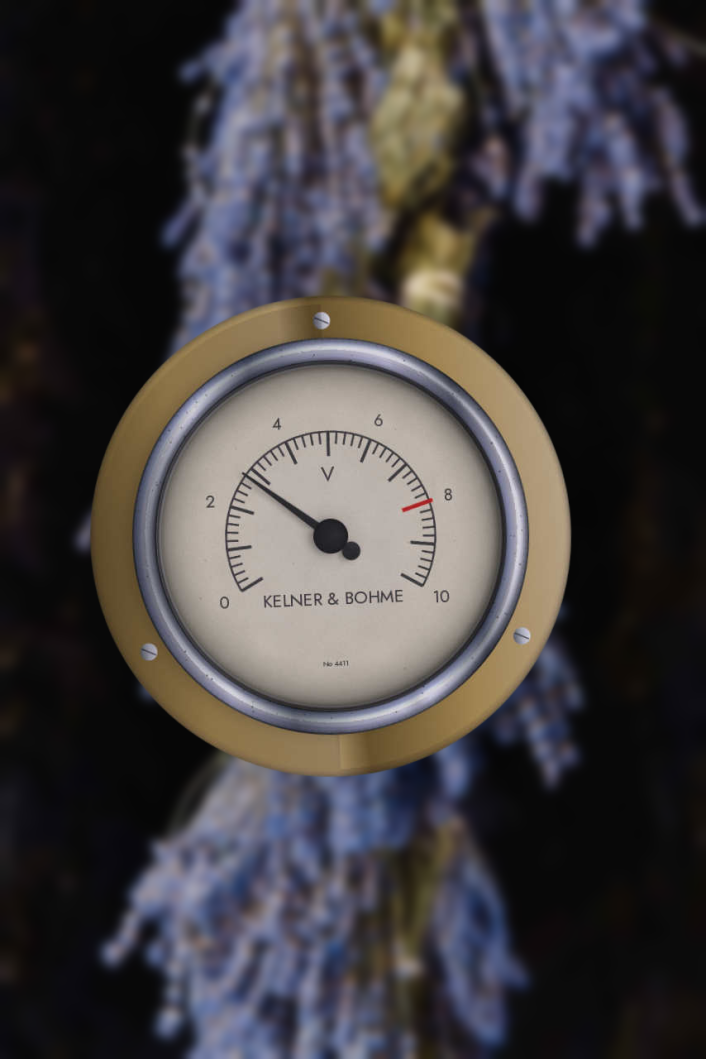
2.8 V
